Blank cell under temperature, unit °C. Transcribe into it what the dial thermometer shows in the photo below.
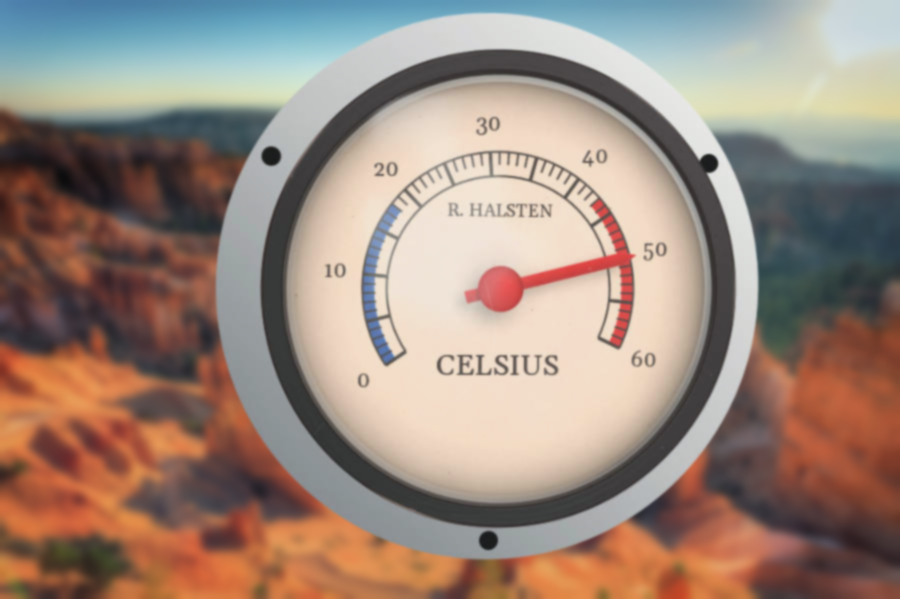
50 °C
